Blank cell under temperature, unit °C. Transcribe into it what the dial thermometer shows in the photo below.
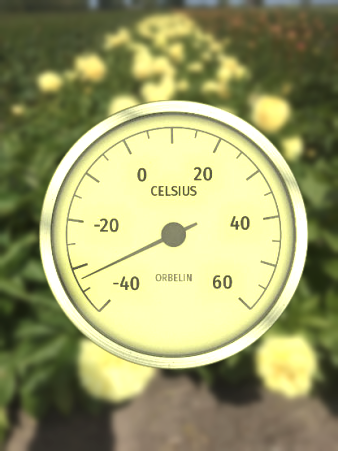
-32.5 °C
